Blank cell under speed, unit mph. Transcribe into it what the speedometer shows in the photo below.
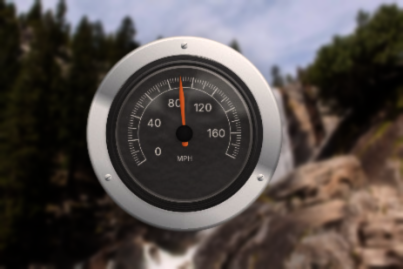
90 mph
